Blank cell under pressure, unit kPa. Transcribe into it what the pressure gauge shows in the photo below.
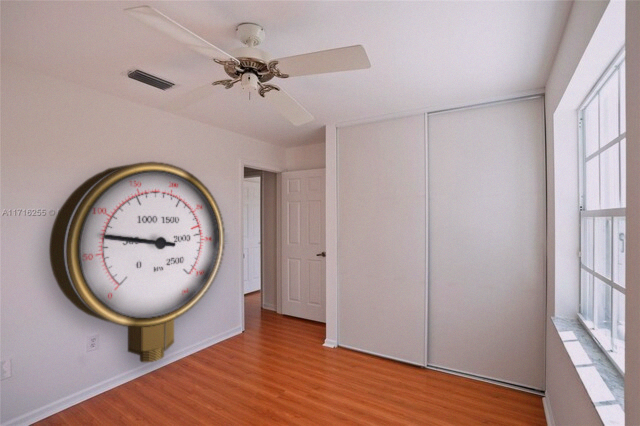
500 kPa
